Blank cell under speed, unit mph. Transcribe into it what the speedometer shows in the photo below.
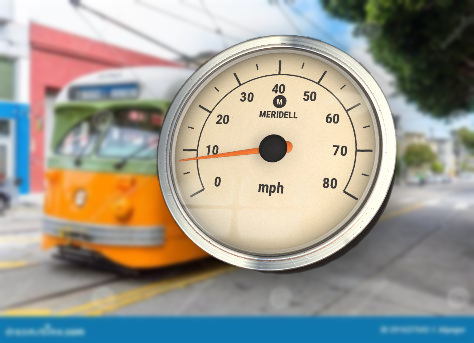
7.5 mph
